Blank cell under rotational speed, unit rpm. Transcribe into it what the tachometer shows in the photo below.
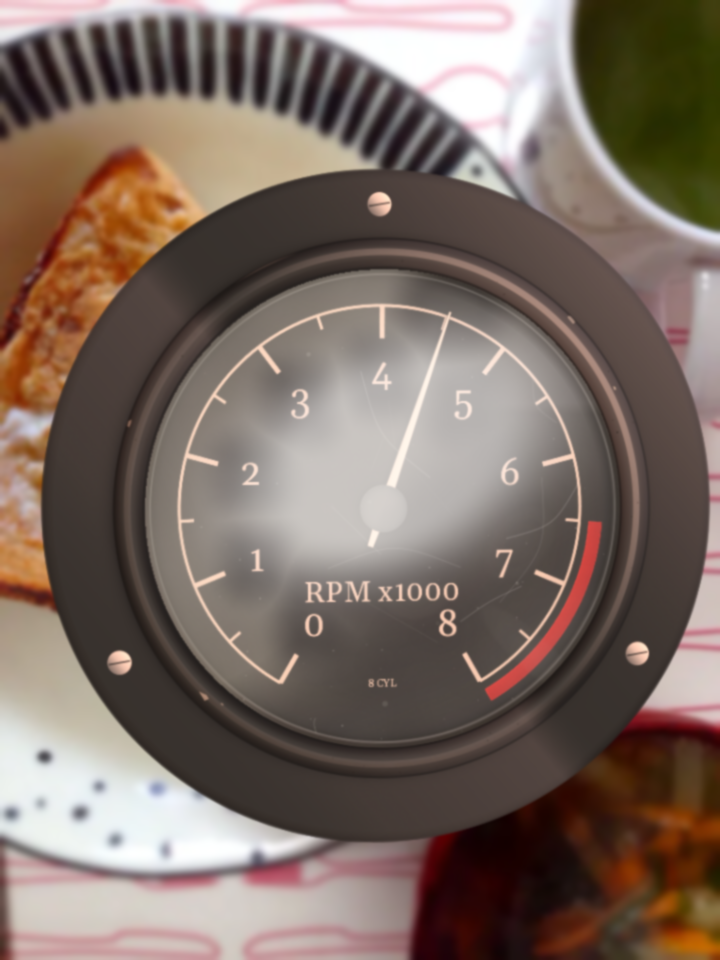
4500 rpm
